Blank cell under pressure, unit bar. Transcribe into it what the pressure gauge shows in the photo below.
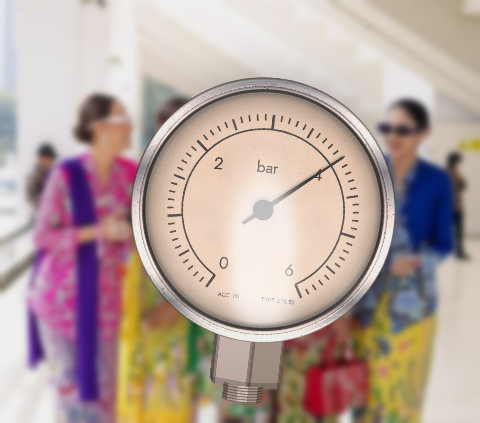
4 bar
